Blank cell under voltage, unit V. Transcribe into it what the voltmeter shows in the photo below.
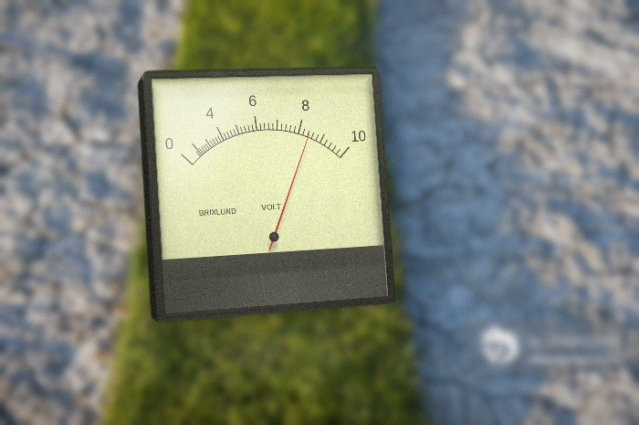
8.4 V
